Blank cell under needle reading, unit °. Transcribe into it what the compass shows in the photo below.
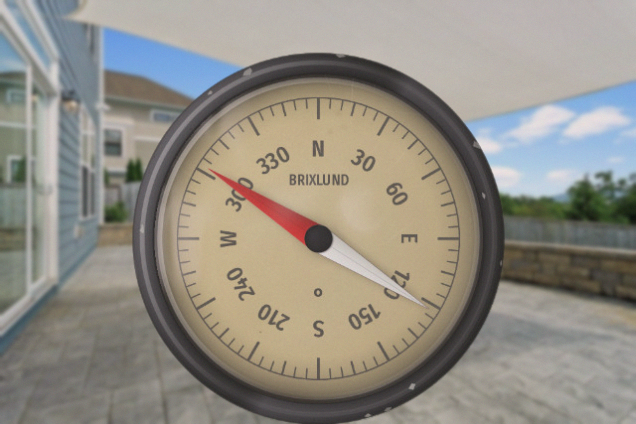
302.5 °
